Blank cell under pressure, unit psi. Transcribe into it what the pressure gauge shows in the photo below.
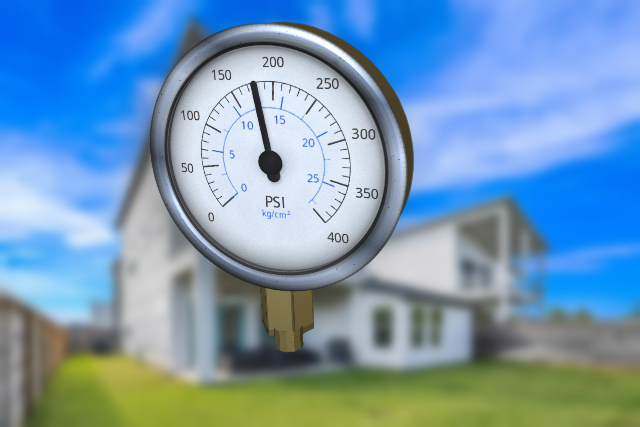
180 psi
